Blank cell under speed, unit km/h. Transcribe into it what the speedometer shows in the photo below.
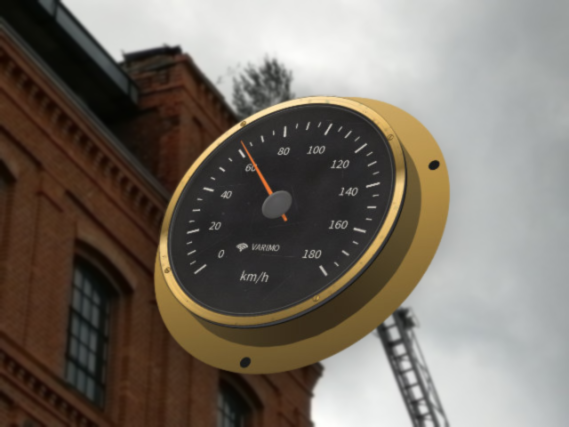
62.5 km/h
